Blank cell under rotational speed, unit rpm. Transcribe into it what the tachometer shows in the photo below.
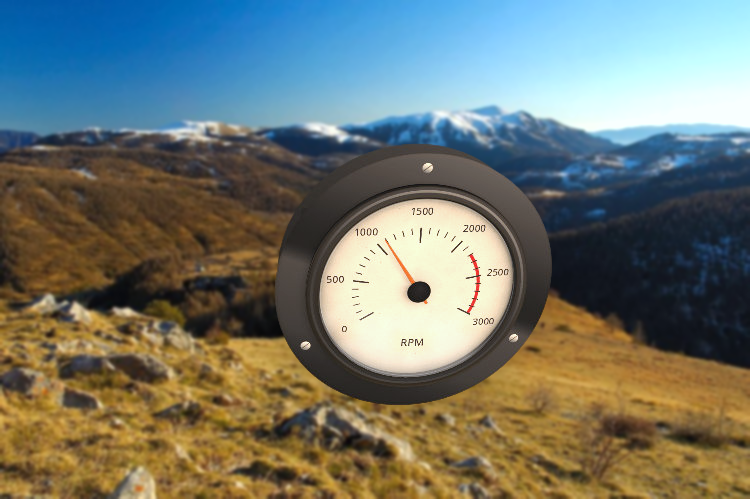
1100 rpm
